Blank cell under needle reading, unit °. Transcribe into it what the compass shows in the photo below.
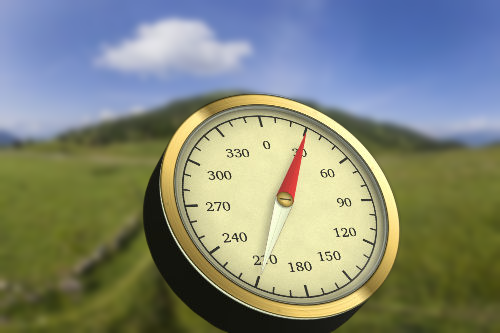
30 °
